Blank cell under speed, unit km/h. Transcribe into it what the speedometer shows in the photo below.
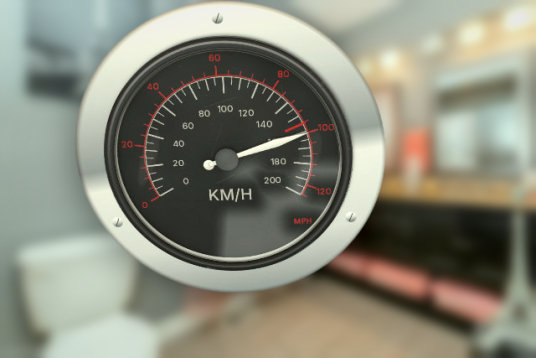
160 km/h
